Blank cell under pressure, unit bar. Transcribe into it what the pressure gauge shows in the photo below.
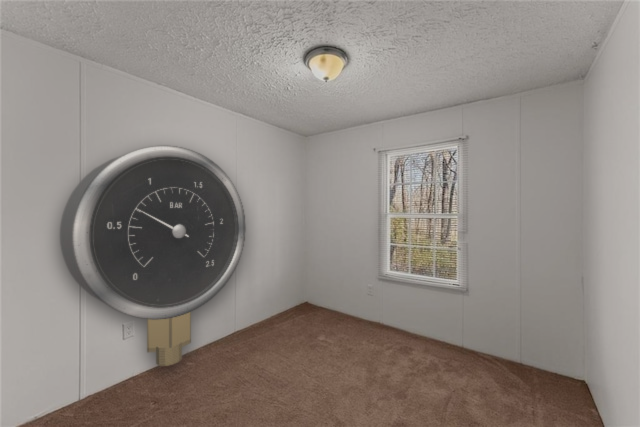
0.7 bar
